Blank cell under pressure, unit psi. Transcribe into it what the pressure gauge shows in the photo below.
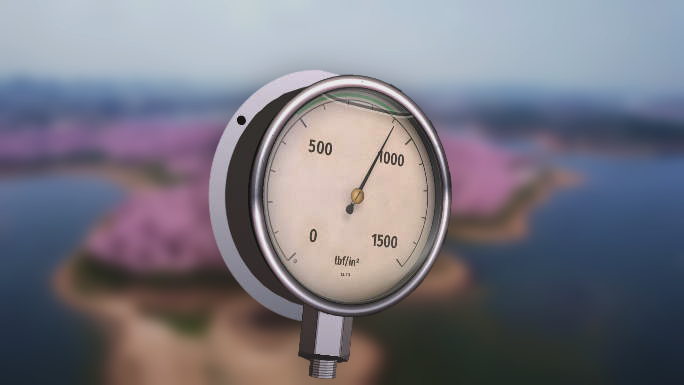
900 psi
